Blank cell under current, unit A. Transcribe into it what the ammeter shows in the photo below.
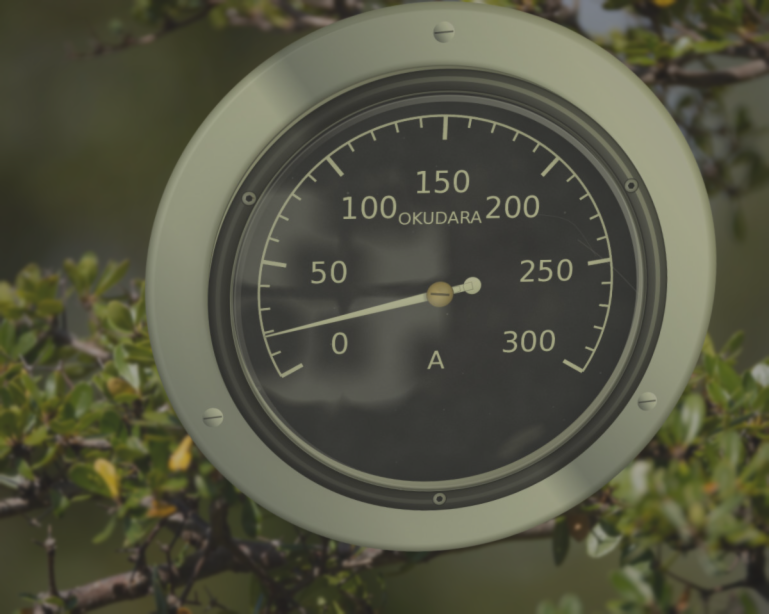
20 A
